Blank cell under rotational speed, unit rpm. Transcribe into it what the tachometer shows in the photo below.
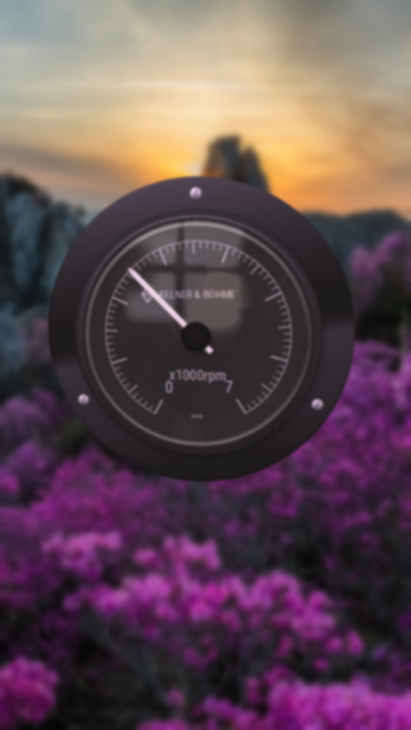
2500 rpm
